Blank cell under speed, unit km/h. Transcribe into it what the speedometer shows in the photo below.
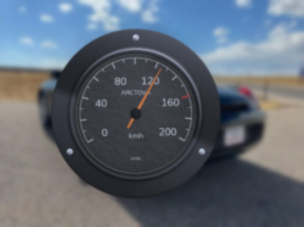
125 km/h
